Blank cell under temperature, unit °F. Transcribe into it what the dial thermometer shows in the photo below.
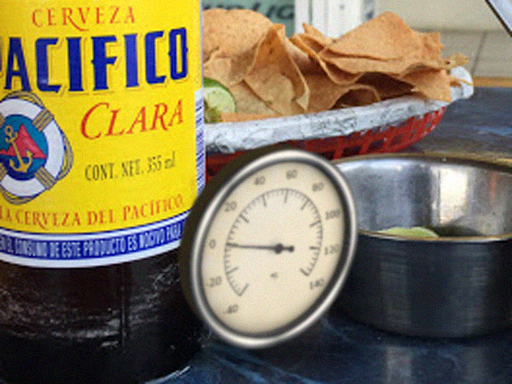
0 °F
